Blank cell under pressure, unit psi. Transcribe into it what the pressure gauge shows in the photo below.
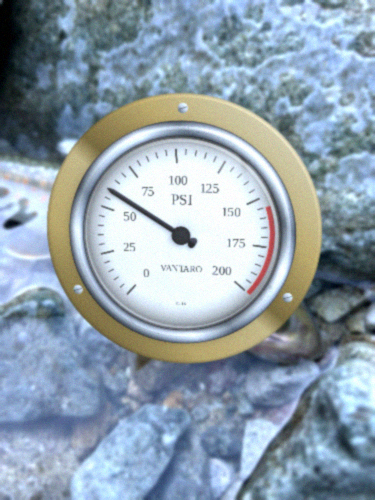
60 psi
